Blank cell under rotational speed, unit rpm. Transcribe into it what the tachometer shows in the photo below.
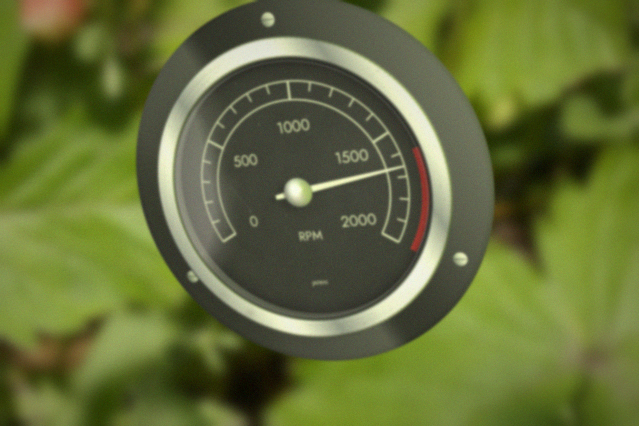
1650 rpm
